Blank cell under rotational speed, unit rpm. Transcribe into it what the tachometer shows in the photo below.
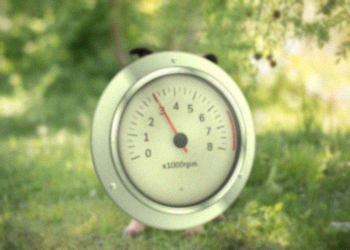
3000 rpm
